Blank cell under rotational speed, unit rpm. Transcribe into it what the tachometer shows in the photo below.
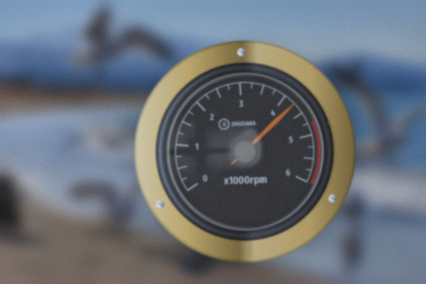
4250 rpm
